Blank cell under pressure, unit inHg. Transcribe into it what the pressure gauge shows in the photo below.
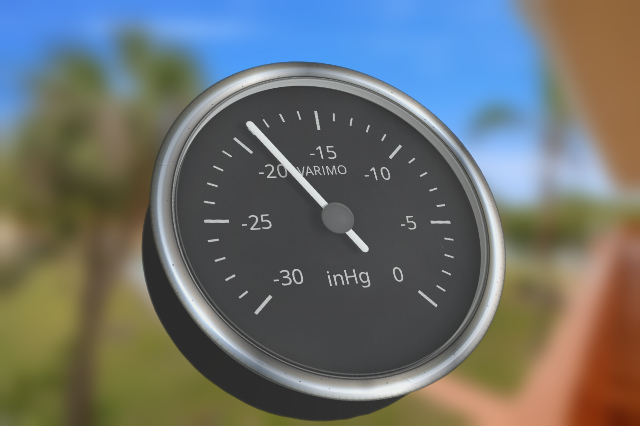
-19 inHg
